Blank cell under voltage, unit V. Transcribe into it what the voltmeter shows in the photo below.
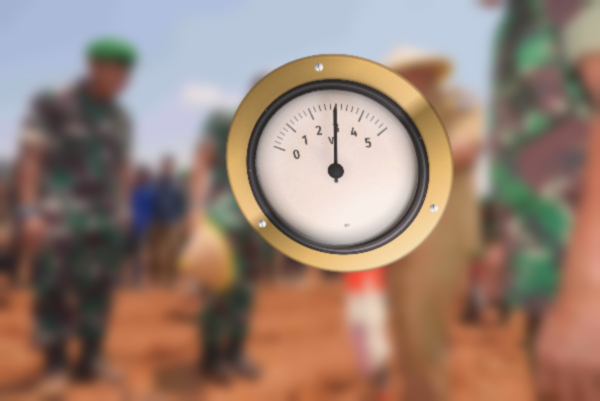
3 V
